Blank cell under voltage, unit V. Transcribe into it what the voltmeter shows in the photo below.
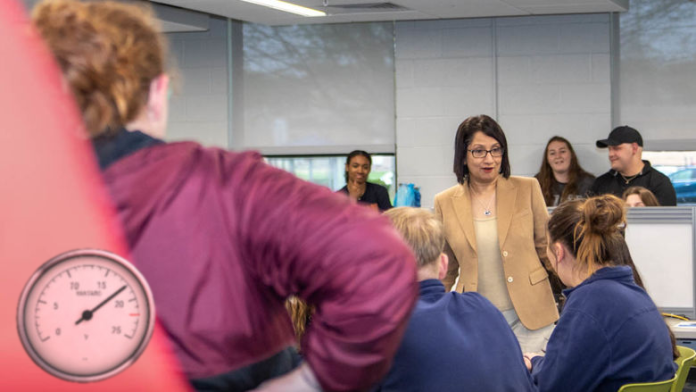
18 V
